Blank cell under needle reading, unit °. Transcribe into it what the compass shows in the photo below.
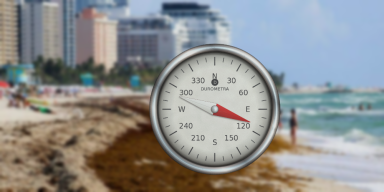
110 °
